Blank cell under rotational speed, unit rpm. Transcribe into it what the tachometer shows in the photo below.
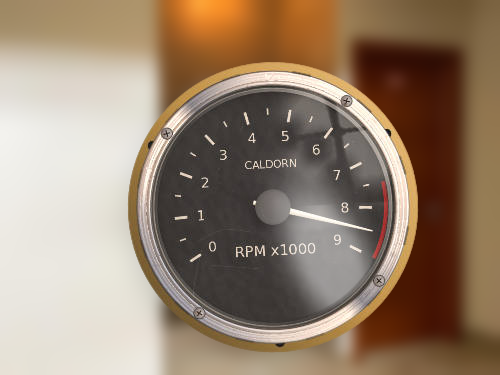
8500 rpm
